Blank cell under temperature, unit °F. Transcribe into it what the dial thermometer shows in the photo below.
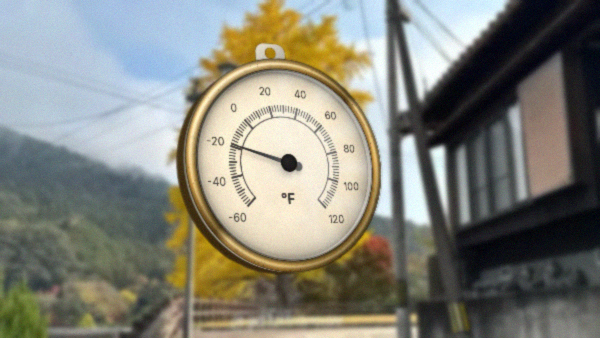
-20 °F
